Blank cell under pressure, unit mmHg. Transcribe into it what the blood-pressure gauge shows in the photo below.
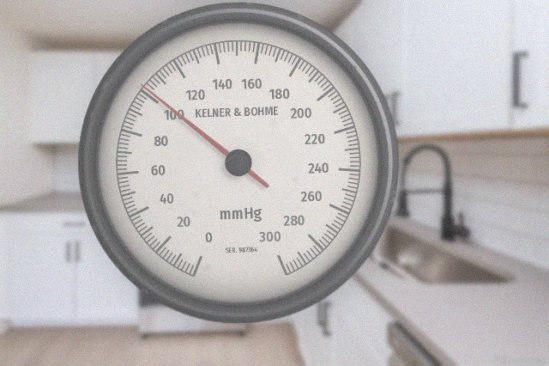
102 mmHg
